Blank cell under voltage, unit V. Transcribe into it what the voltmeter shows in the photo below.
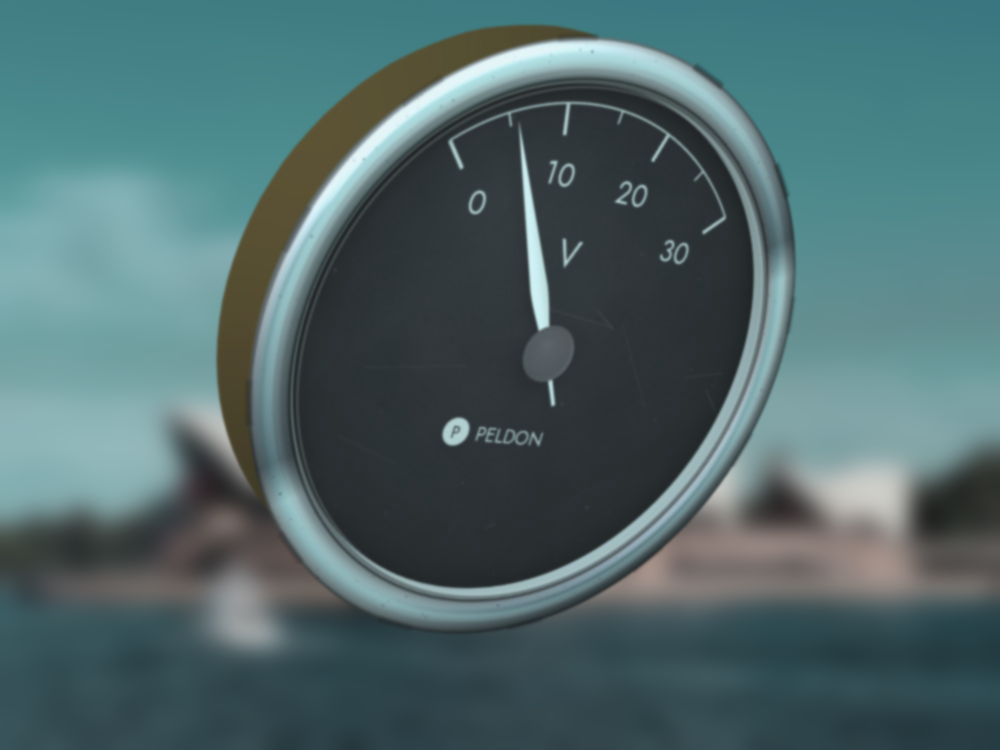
5 V
